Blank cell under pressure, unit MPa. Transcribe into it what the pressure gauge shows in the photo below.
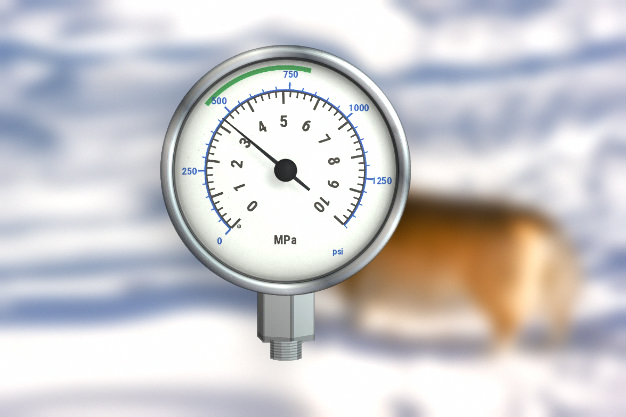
3.2 MPa
